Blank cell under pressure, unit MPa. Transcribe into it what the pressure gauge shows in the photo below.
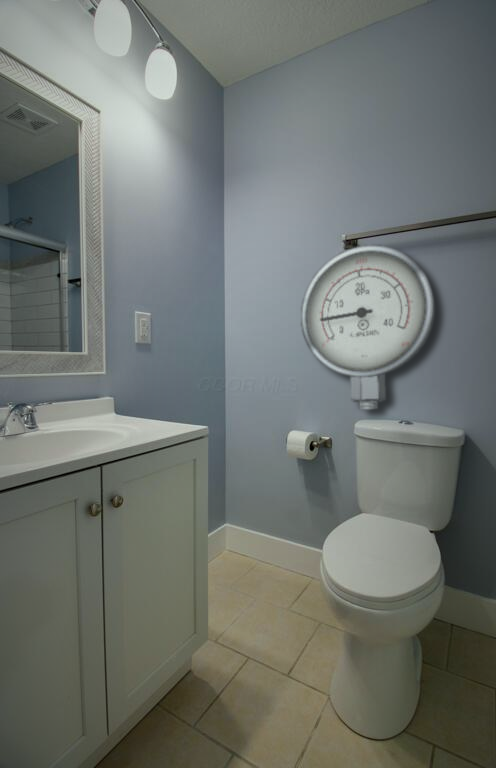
5 MPa
